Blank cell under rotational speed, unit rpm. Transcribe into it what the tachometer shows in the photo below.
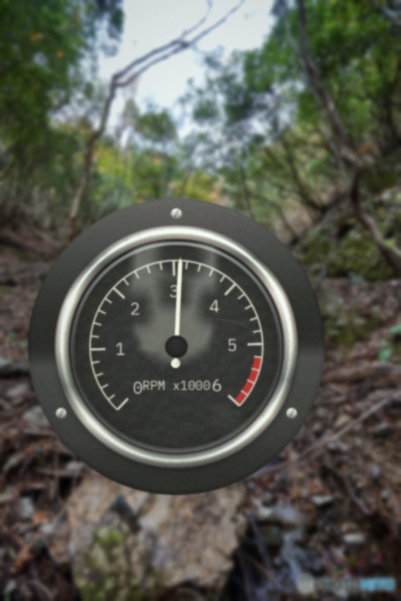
3100 rpm
